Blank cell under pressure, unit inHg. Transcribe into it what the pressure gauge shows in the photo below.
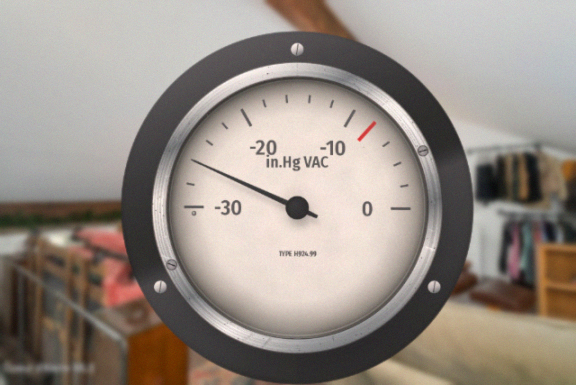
-26 inHg
